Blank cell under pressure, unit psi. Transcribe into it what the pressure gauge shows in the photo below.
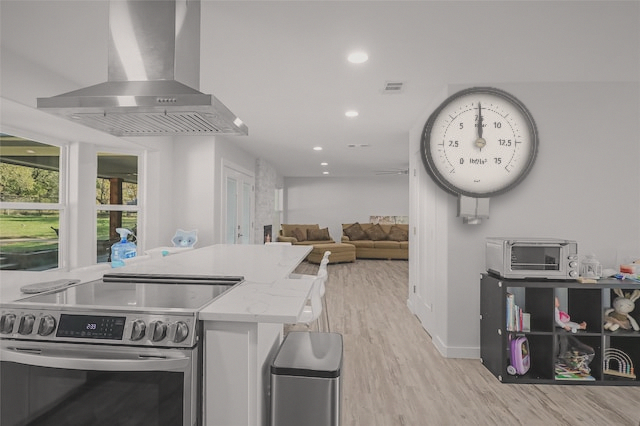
7.5 psi
